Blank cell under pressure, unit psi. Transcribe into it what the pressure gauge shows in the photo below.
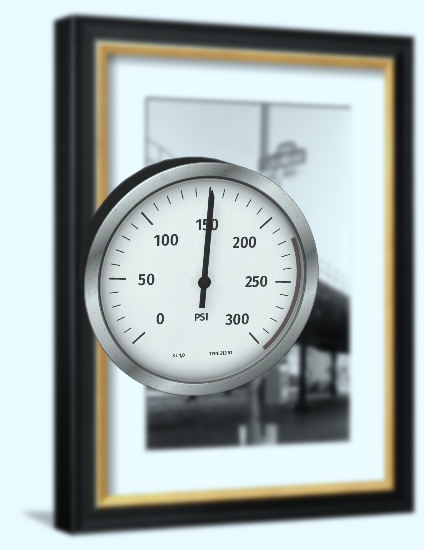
150 psi
